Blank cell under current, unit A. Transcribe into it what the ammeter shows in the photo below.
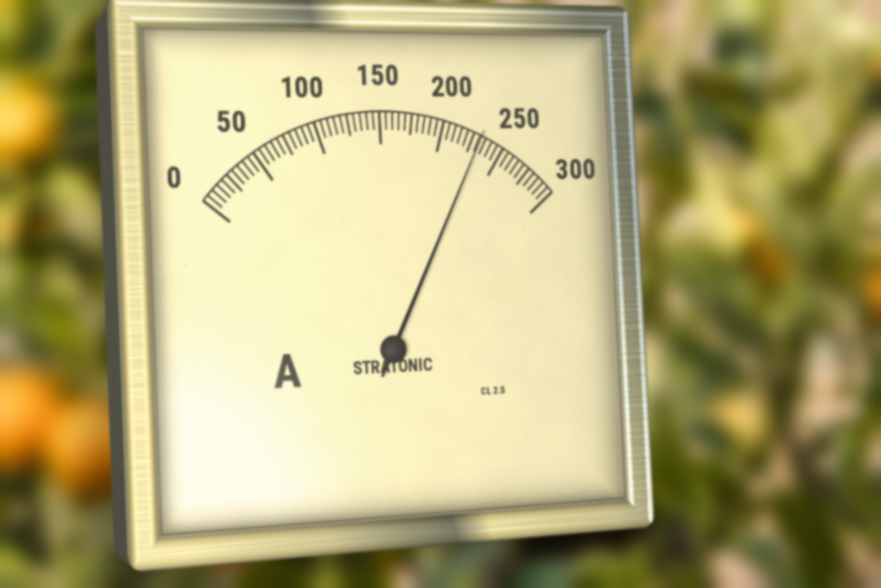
230 A
